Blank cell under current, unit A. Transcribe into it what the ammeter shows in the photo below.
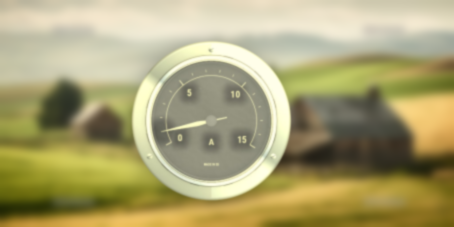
1 A
